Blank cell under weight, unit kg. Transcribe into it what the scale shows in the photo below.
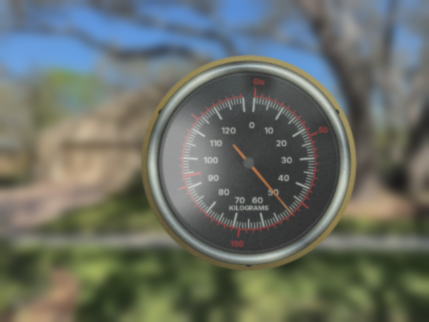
50 kg
